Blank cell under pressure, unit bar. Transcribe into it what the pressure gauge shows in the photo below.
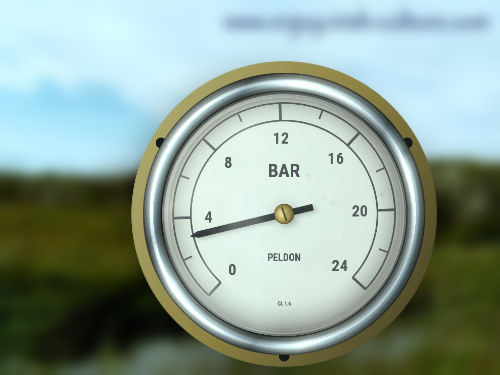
3 bar
